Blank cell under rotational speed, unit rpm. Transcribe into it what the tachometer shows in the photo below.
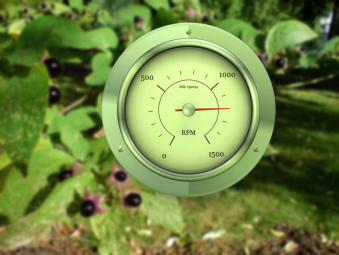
1200 rpm
